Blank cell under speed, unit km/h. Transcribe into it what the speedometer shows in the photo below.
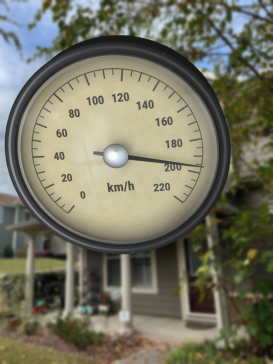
195 km/h
